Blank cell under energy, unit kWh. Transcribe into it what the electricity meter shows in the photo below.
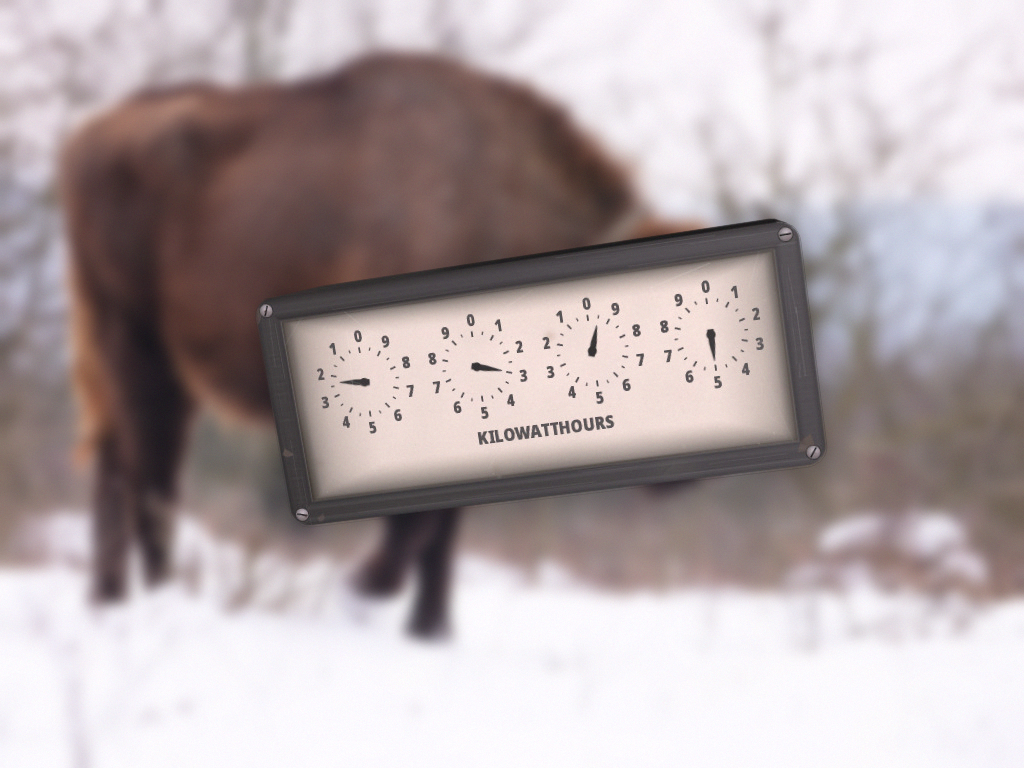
2295 kWh
